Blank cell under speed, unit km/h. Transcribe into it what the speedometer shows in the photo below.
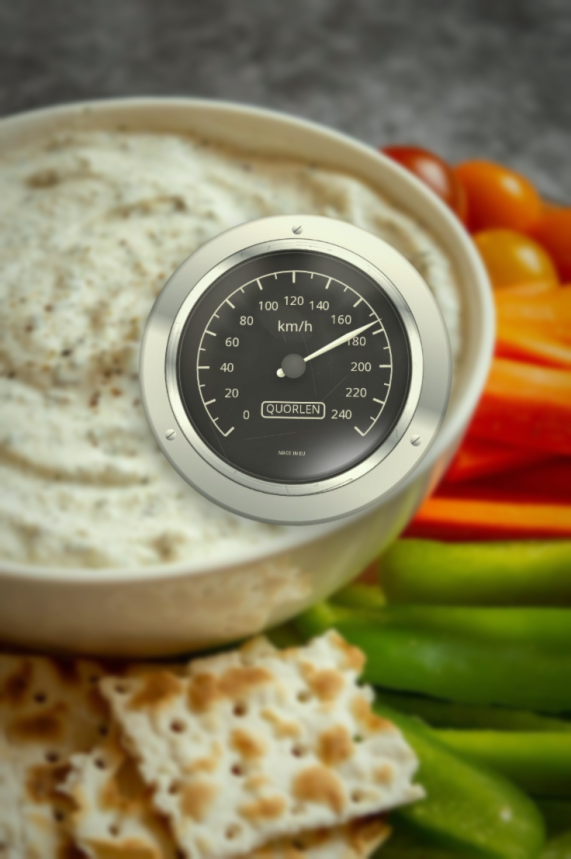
175 km/h
